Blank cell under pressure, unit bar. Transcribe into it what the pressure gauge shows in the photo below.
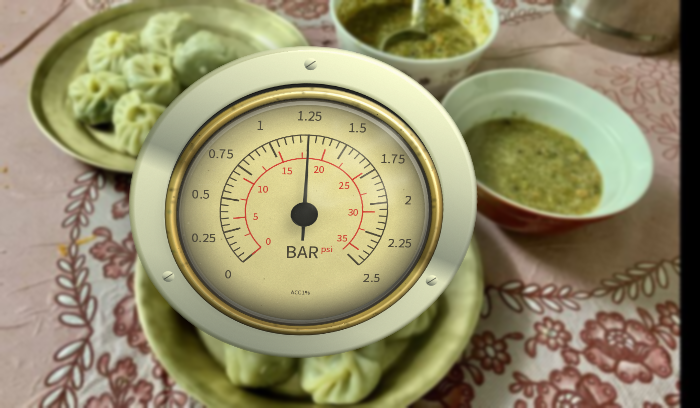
1.25 bar
